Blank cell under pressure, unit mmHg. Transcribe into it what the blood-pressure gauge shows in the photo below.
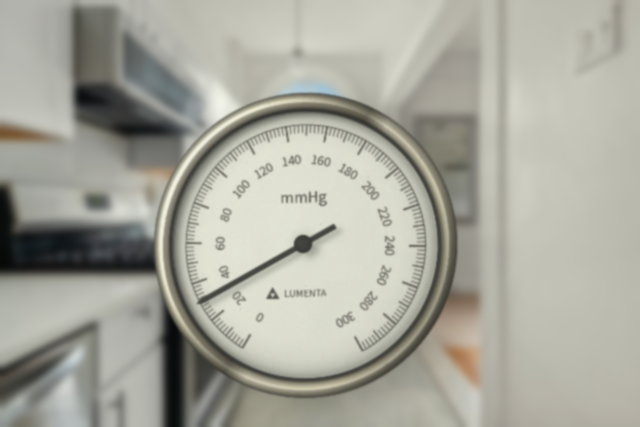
30 mmHg
